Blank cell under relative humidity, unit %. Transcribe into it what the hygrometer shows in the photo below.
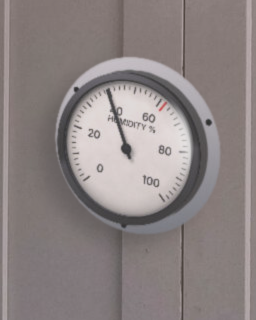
40 %
